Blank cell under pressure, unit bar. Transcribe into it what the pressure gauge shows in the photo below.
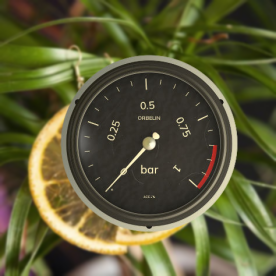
0 bar
